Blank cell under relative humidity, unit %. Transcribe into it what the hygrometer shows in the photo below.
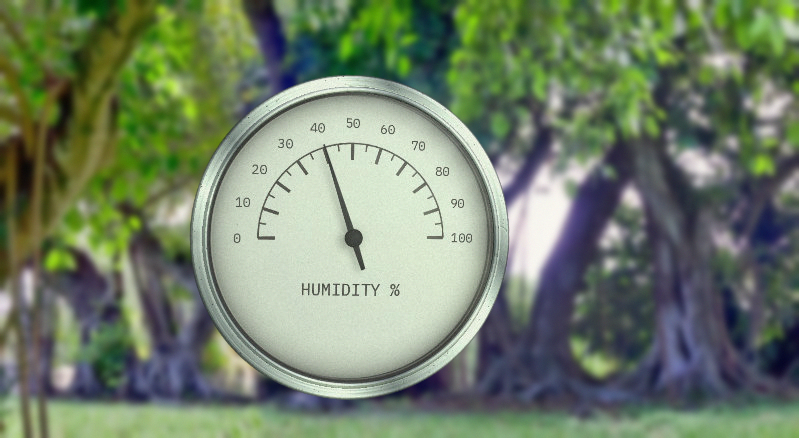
40 %
